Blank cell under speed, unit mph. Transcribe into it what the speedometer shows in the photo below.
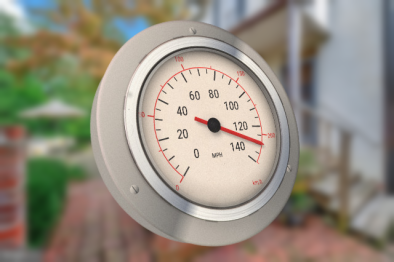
130 mph
